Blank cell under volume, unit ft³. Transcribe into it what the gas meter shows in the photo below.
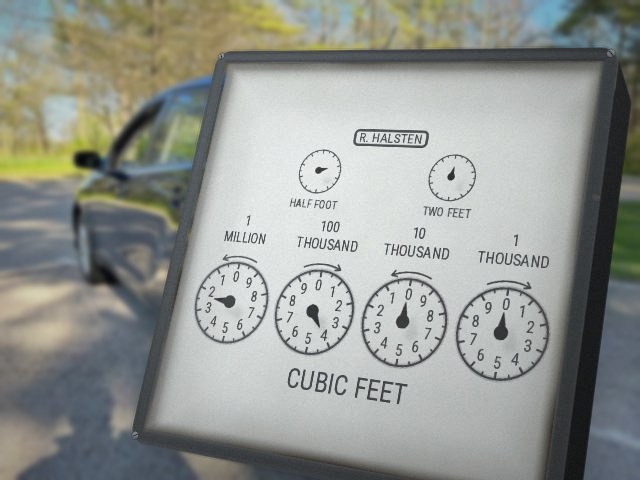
240000 ft³
